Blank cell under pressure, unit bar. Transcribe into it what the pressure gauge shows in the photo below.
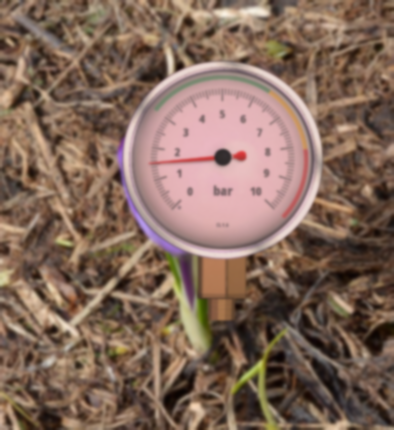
1.5 bar
